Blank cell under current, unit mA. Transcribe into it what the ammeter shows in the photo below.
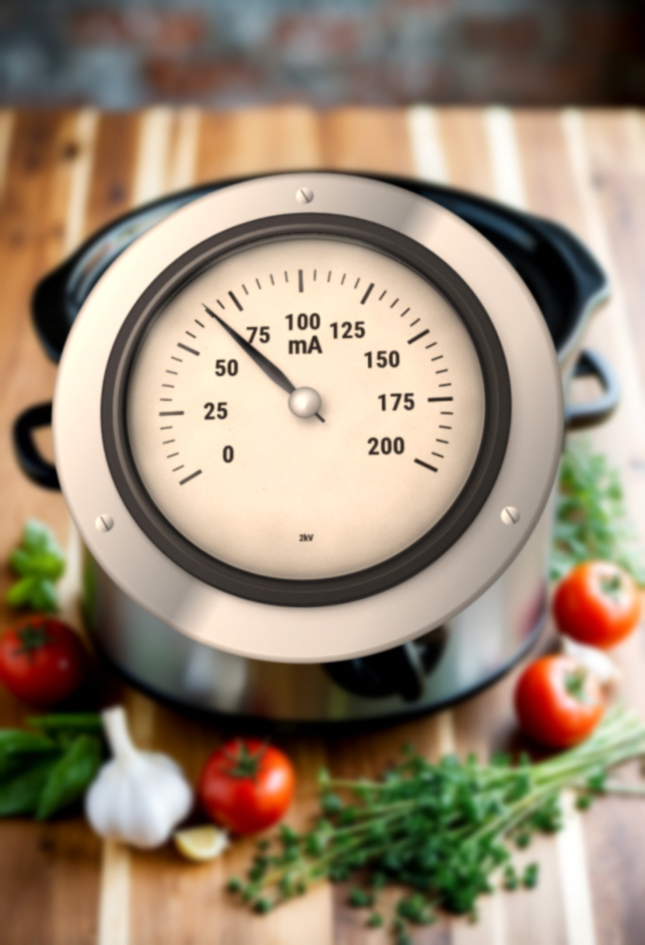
65 mA
